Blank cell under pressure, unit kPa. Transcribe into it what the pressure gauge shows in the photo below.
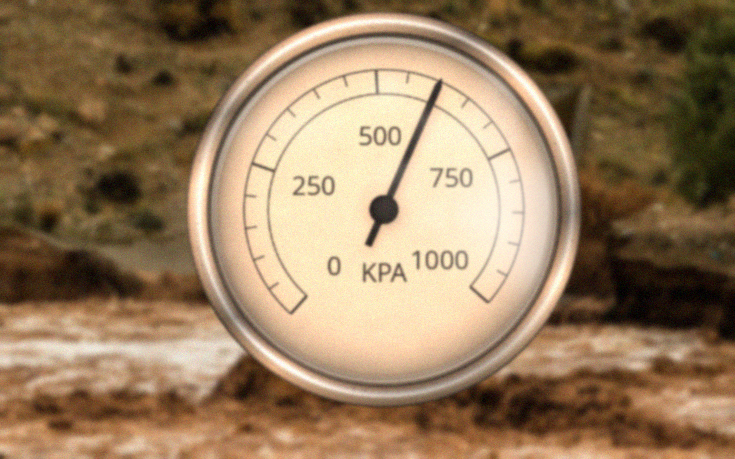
600 kPa
